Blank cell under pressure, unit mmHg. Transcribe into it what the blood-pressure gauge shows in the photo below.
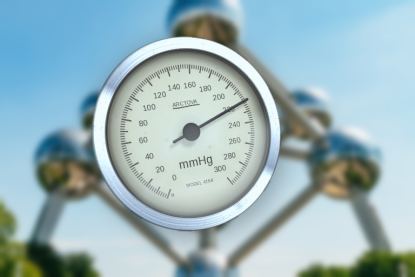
220 mmHg
